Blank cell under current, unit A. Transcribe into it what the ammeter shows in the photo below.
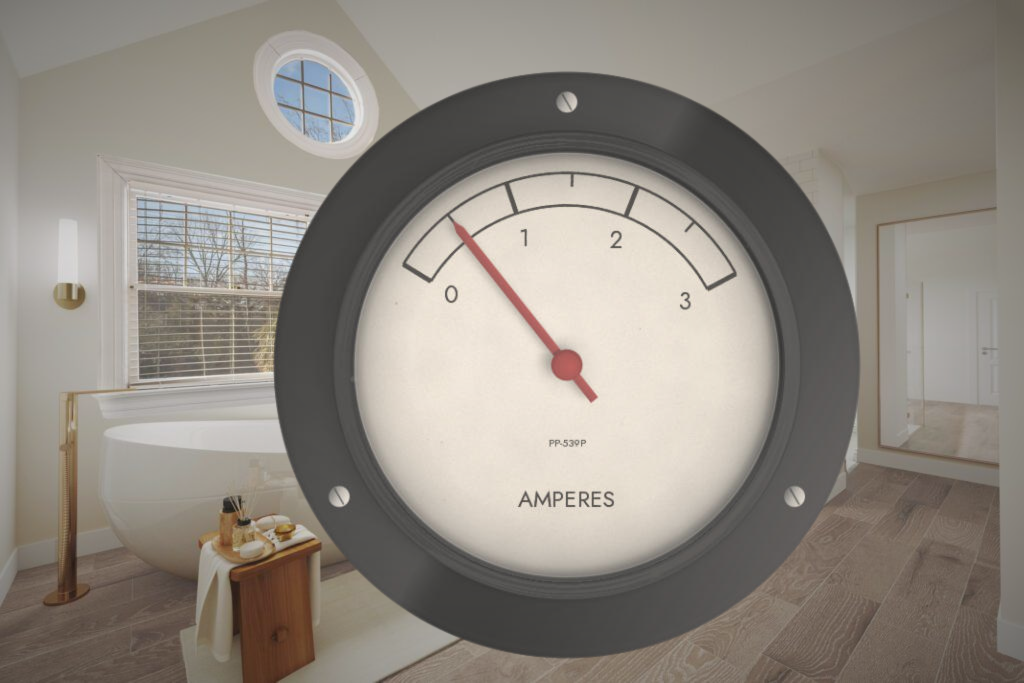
0.5 A
